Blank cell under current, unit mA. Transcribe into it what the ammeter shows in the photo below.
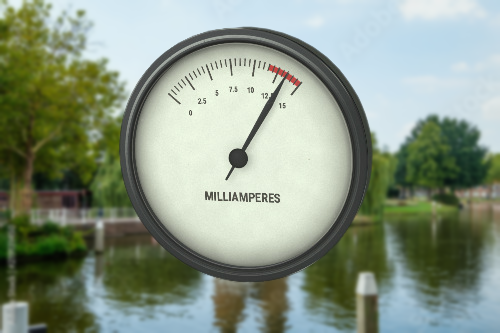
13.5 mA
